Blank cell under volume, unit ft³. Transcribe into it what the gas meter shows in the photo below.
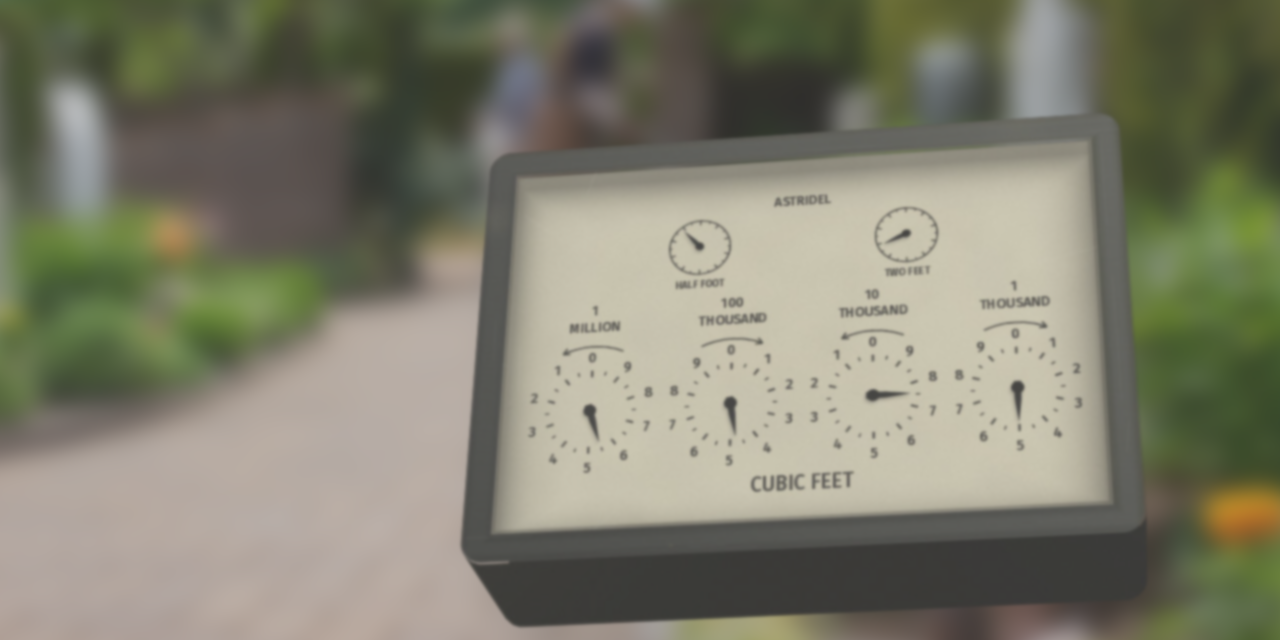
547500 ft³
